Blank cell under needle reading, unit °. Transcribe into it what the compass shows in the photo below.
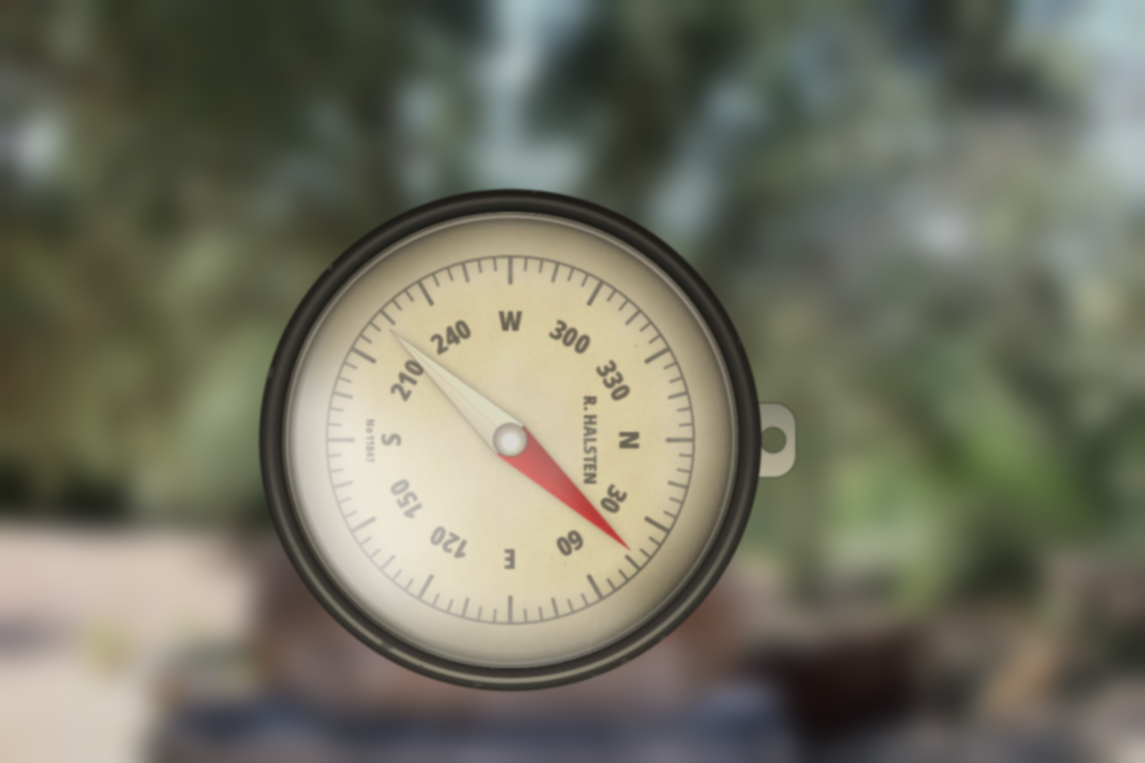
42.5 °
